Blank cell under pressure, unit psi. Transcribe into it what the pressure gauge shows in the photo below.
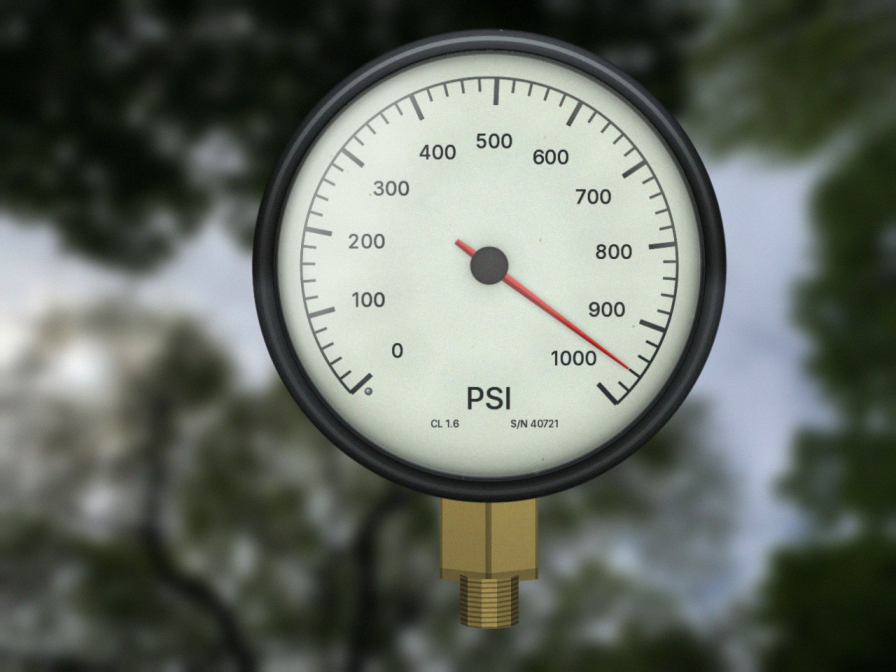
960 psi
